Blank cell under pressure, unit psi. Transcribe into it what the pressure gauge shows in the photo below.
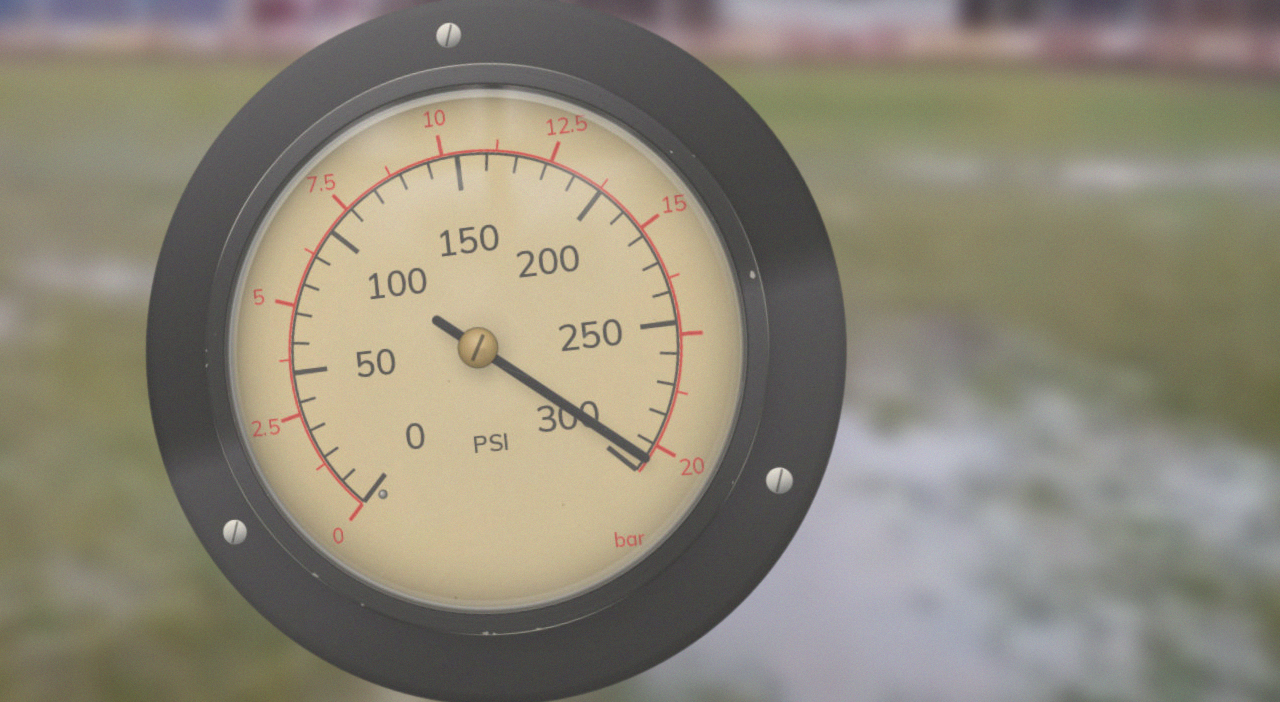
295 psi
